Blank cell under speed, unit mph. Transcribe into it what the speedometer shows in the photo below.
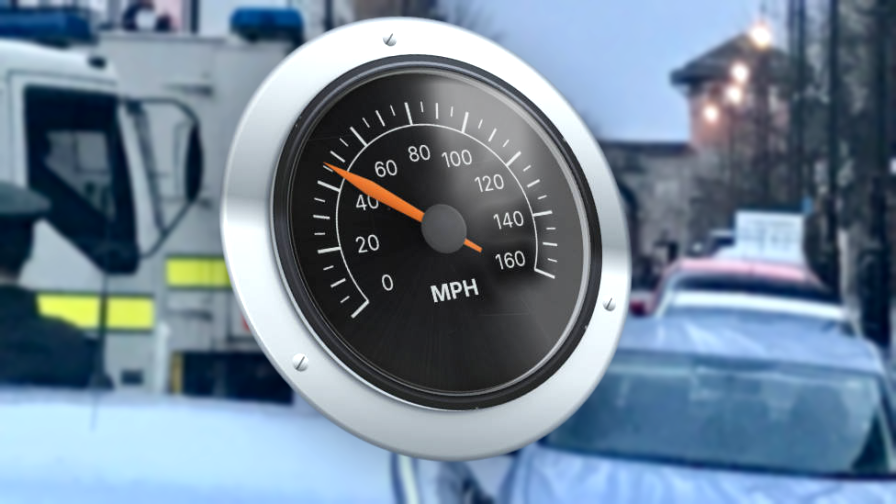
45 mph
